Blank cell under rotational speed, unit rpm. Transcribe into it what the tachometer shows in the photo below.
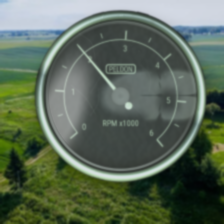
2000 rpm
